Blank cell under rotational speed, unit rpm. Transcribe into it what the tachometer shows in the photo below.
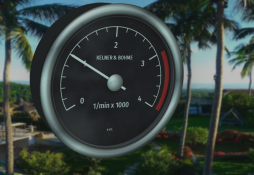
1000 rpm
